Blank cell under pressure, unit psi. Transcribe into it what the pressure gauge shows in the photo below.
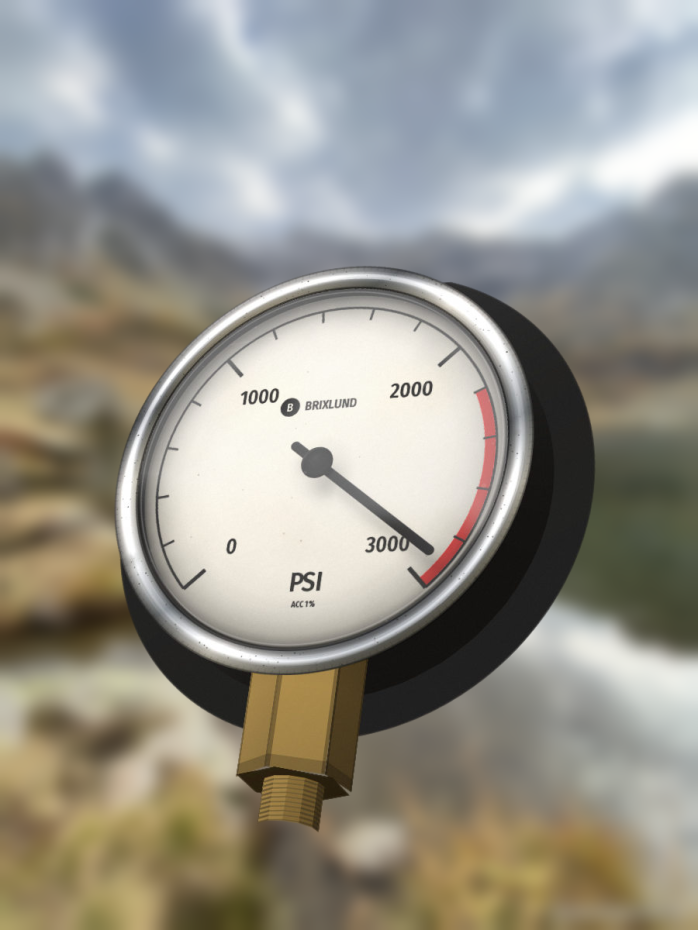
2900 psi
